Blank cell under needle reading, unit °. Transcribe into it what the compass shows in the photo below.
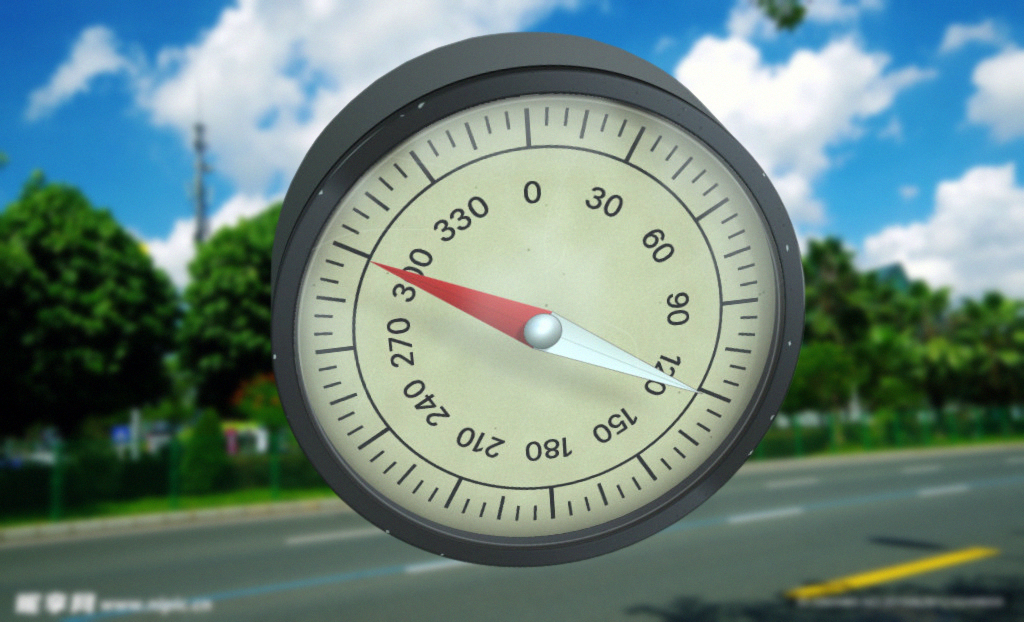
300 °
